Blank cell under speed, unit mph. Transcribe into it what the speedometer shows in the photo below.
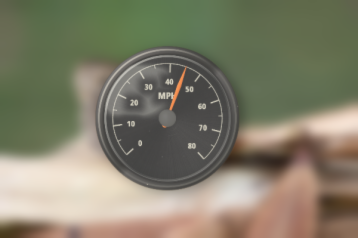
45 mph
